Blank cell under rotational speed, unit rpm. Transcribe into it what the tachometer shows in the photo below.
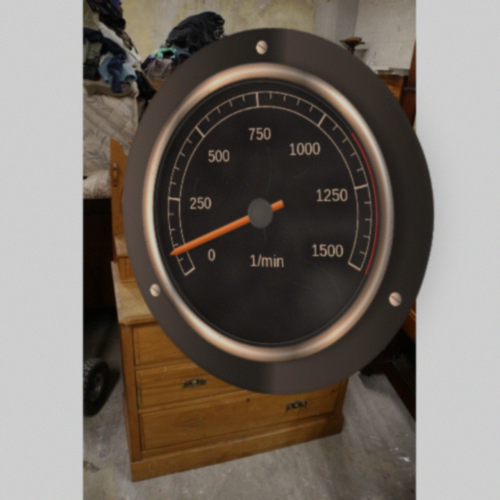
75 rpm
